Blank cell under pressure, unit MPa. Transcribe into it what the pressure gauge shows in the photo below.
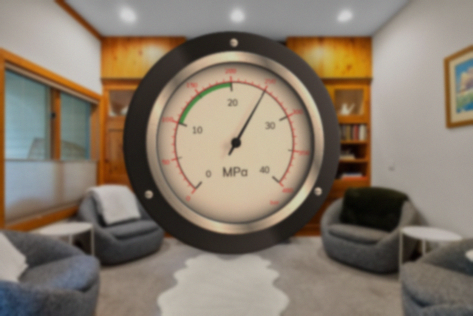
25 MPa
